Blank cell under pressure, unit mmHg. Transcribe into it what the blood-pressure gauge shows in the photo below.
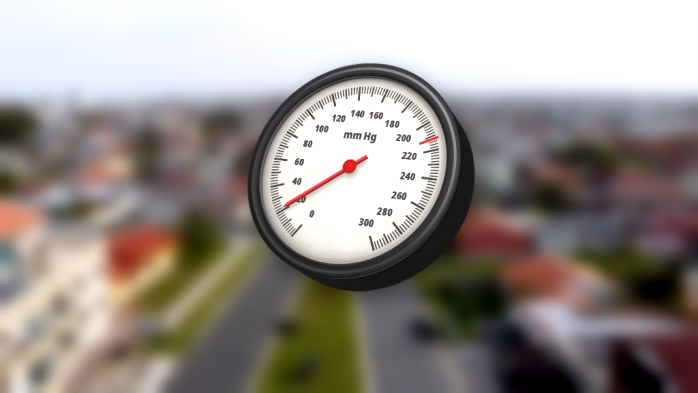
20 mmHg
